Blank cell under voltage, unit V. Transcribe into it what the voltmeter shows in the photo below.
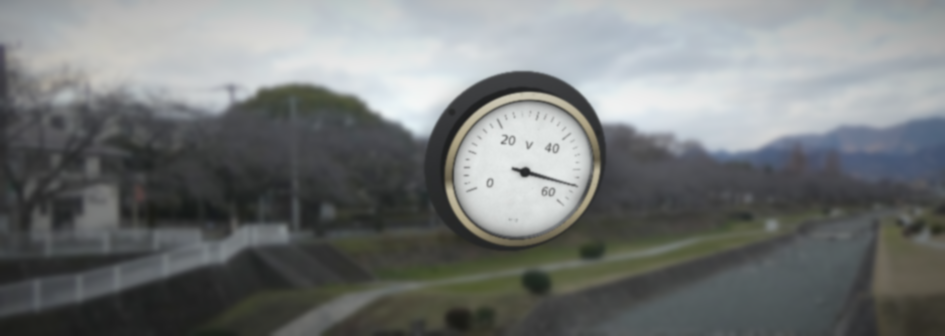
54 V
